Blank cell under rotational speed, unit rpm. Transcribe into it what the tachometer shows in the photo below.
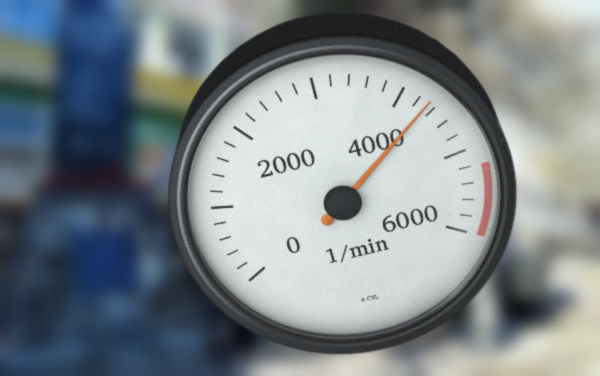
4300 rpm
